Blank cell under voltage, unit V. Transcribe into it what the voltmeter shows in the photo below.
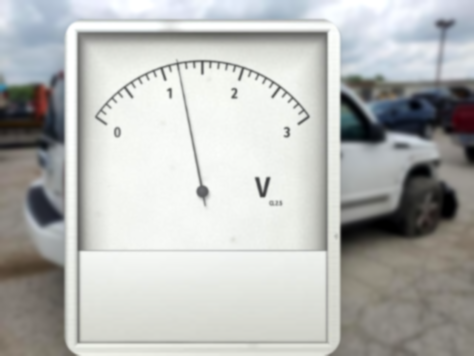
1.2 V
